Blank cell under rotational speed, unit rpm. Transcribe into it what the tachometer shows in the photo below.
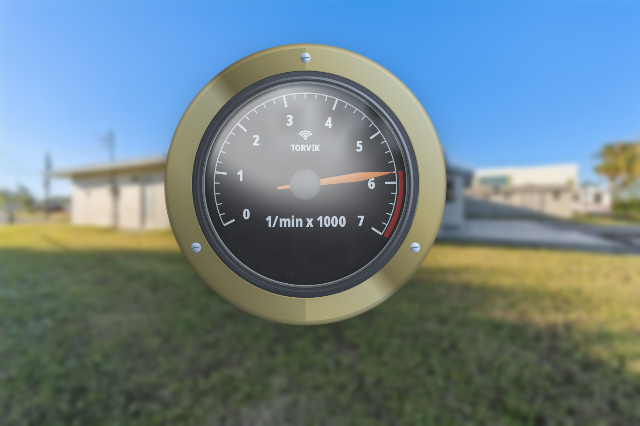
5800 rpm
